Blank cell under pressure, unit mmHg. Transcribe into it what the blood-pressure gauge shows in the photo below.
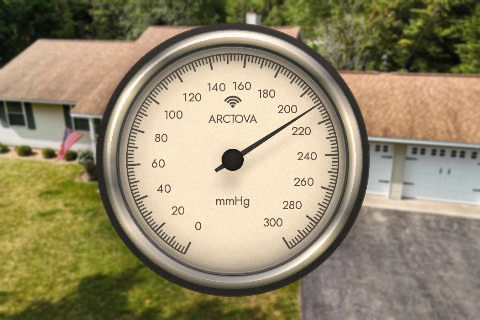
210 mmHg
